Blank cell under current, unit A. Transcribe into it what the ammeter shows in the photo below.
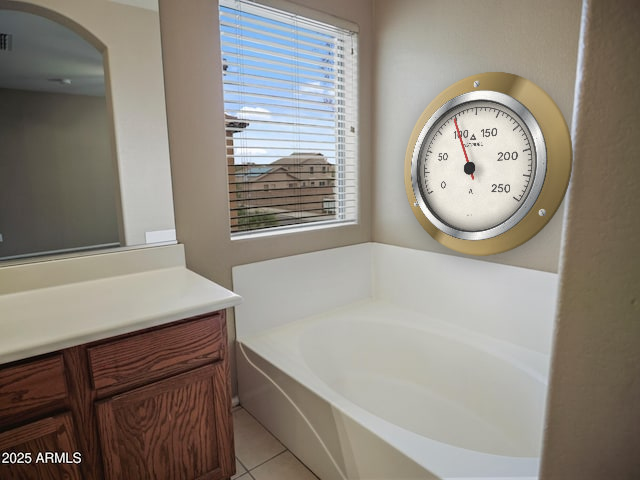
100 A
